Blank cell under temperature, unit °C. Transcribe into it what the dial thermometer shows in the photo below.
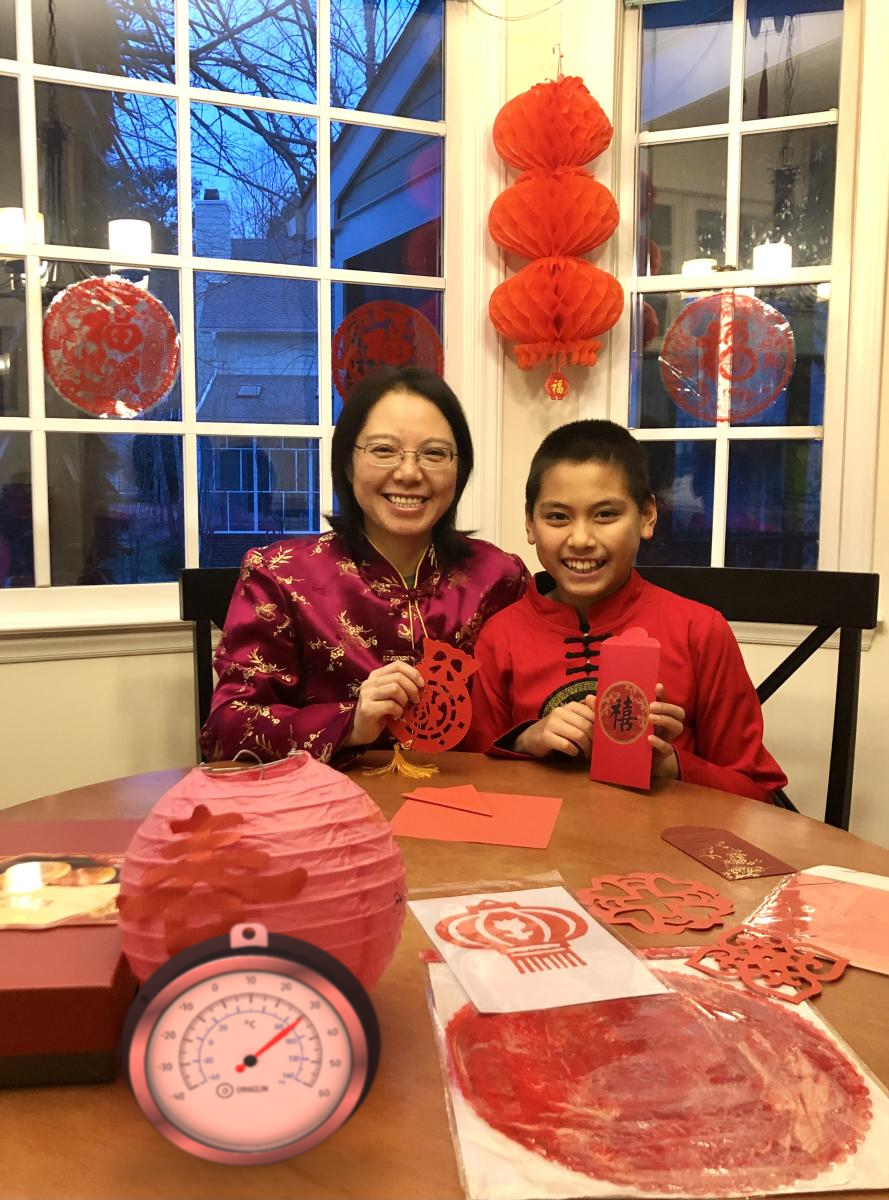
30 °C
